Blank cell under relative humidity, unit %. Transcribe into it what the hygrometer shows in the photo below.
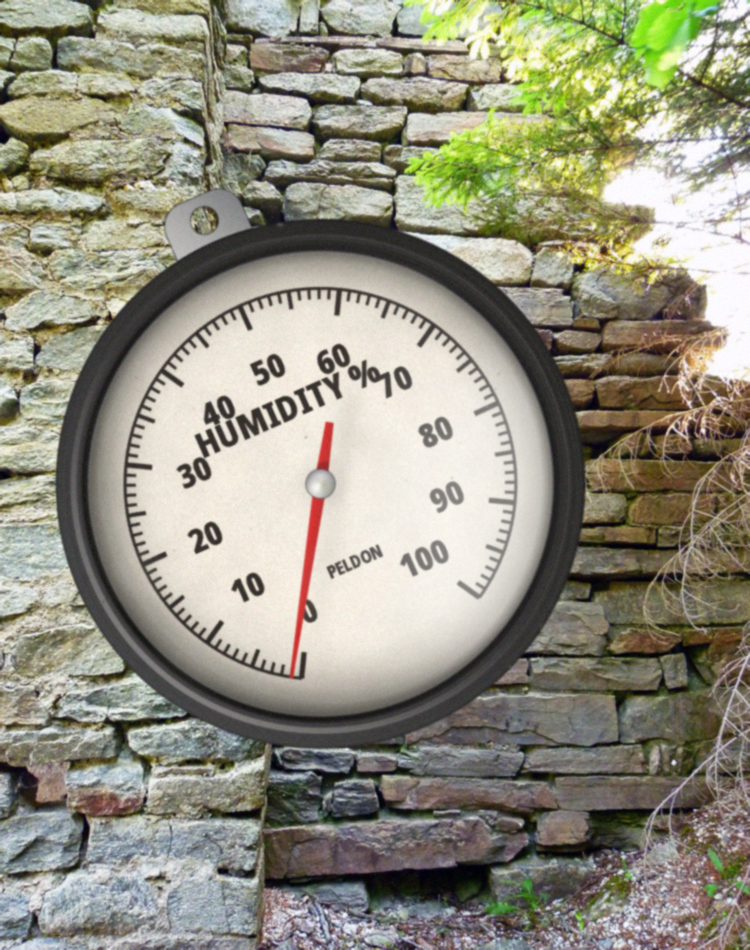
1 %
